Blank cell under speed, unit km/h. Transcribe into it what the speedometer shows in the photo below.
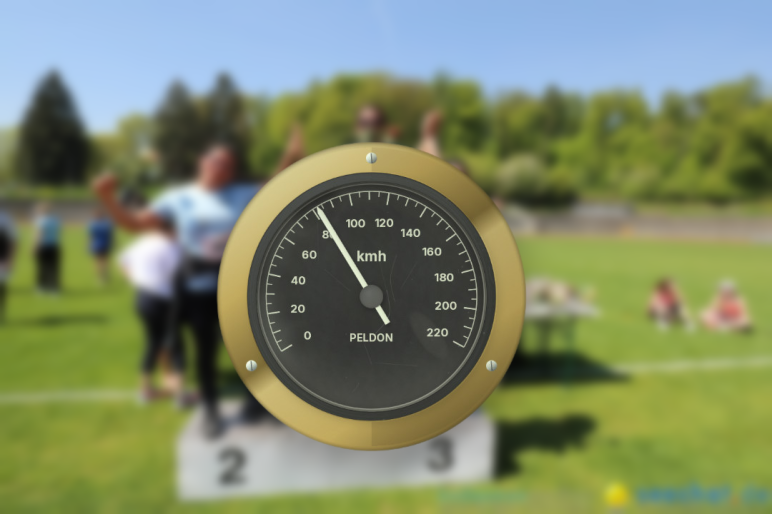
82.5 km/h
